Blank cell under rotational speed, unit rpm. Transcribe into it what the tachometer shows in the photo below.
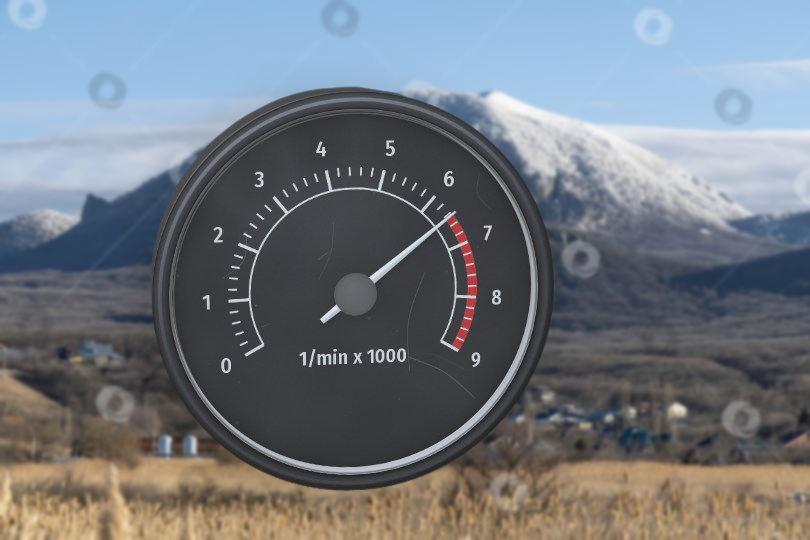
6400 rpm
